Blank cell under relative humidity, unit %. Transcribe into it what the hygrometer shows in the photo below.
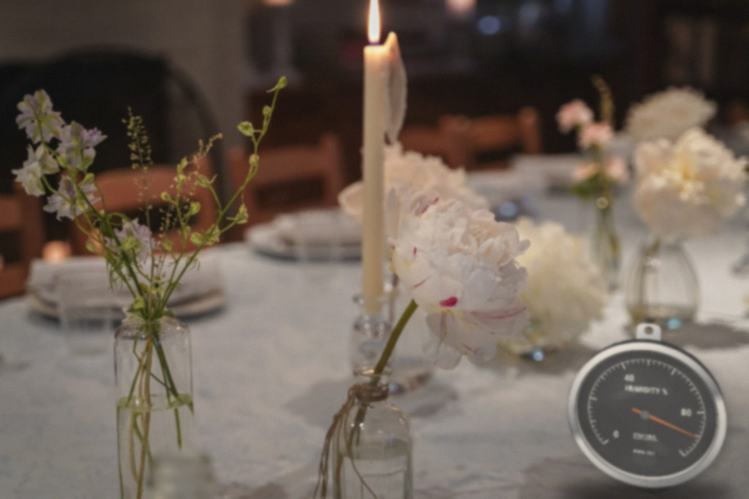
90 %
